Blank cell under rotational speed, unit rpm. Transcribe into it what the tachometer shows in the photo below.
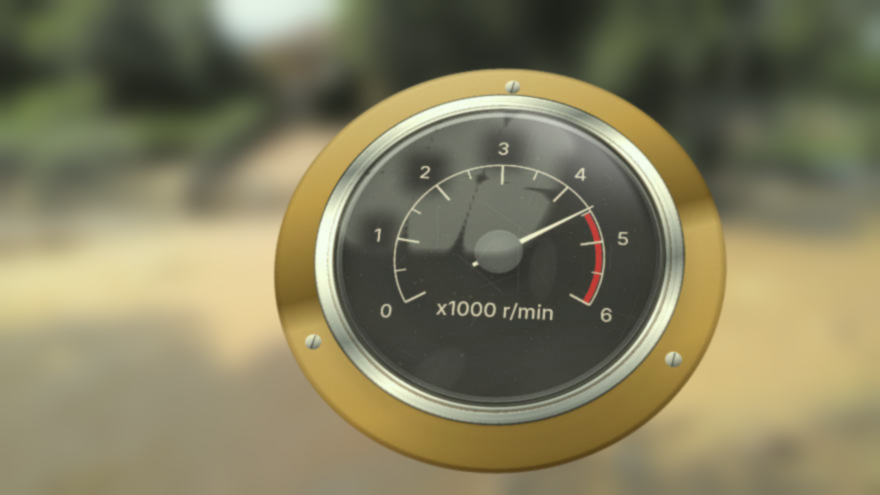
4500 rpm
